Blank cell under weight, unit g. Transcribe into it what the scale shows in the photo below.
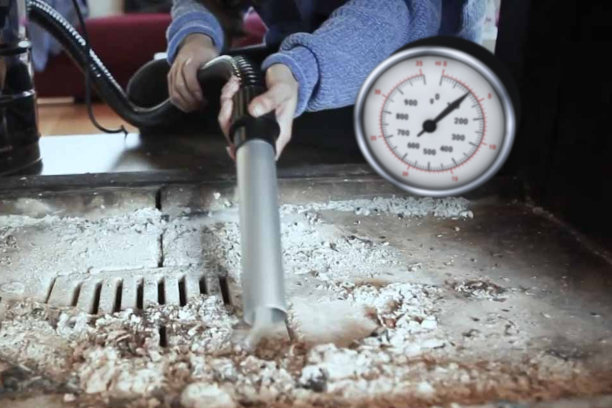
100 g
